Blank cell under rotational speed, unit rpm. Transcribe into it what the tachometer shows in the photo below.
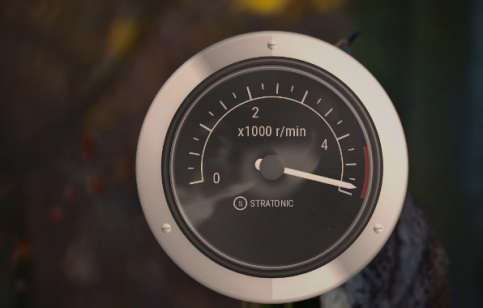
4875 rpm
